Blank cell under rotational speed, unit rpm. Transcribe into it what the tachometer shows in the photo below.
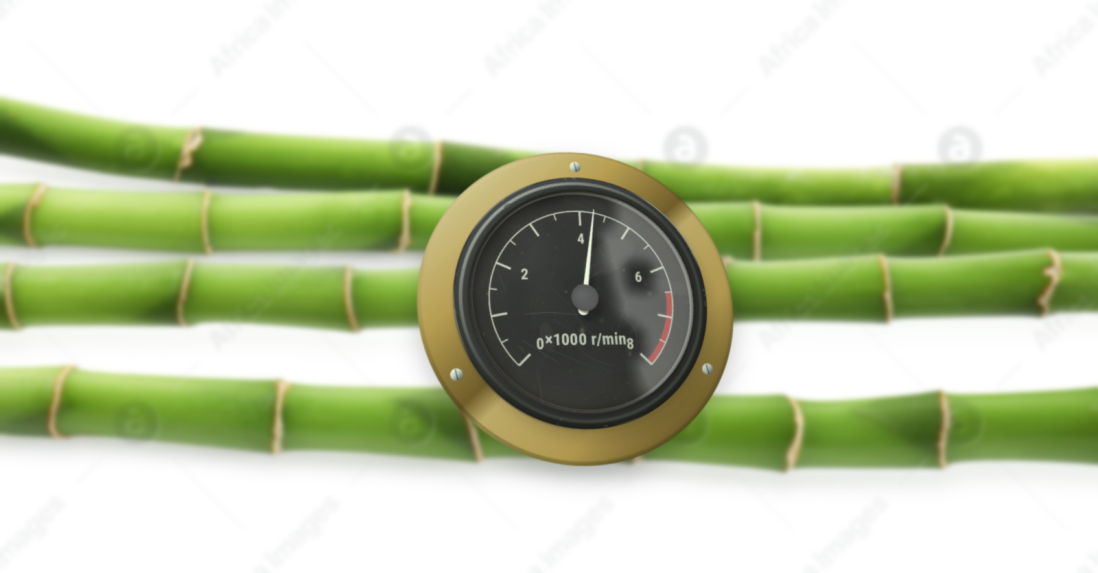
4250 rpm
